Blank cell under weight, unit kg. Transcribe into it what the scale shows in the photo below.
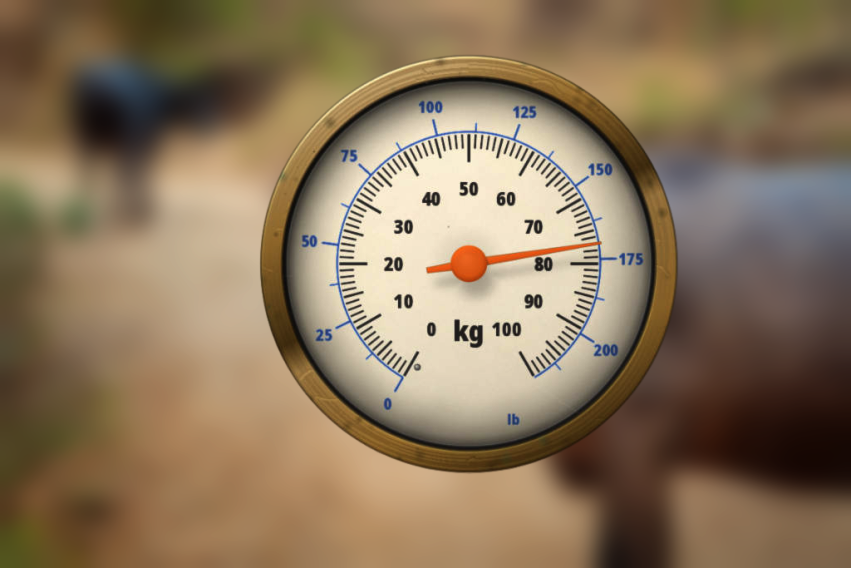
77 kg
